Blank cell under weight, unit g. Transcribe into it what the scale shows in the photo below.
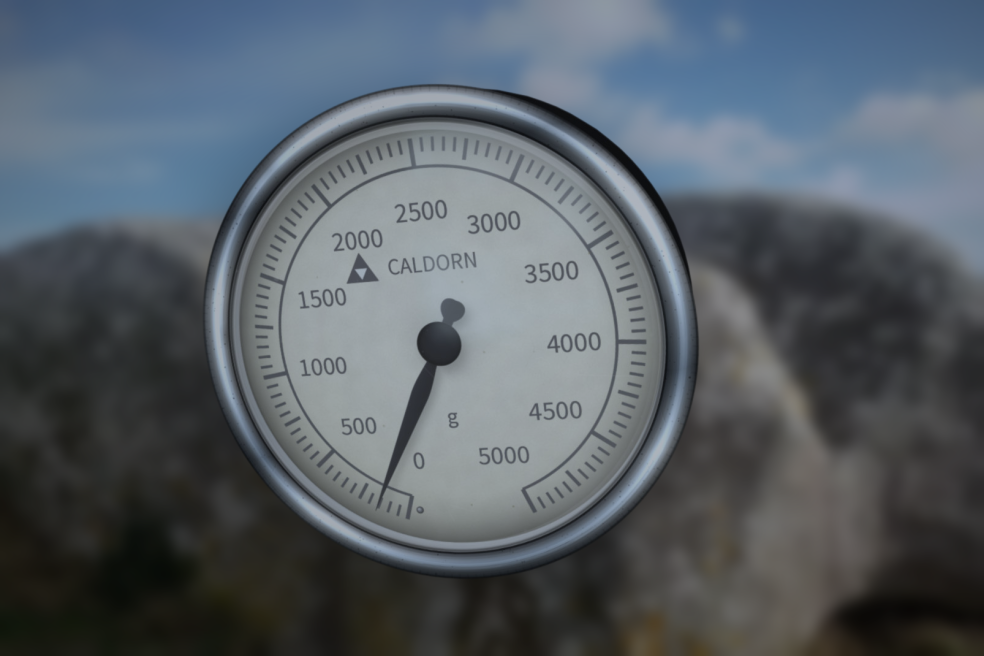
150 g
